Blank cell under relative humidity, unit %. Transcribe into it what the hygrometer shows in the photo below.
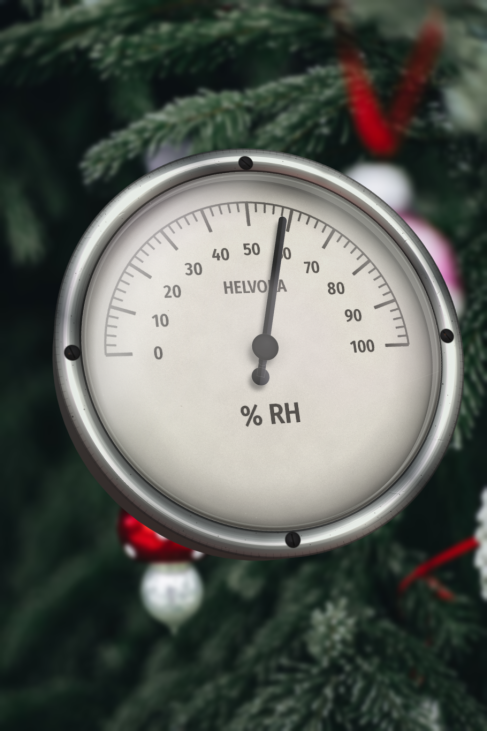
58 %
